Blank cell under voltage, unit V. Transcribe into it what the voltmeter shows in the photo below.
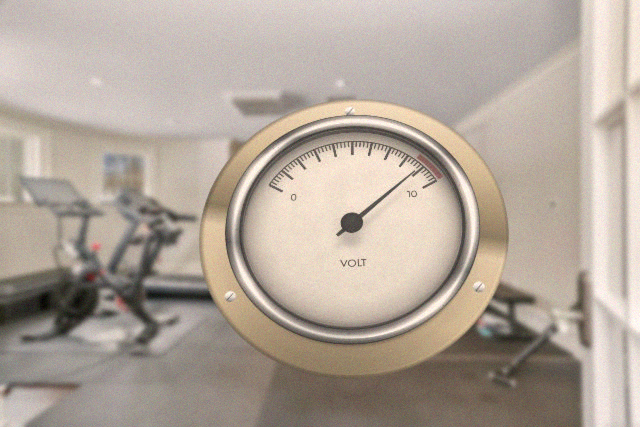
9 V
